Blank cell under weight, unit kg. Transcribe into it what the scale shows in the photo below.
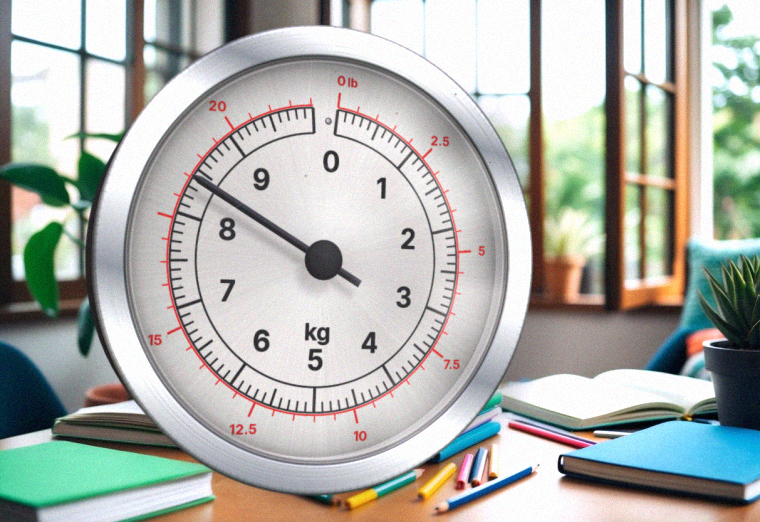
8.4 kg
